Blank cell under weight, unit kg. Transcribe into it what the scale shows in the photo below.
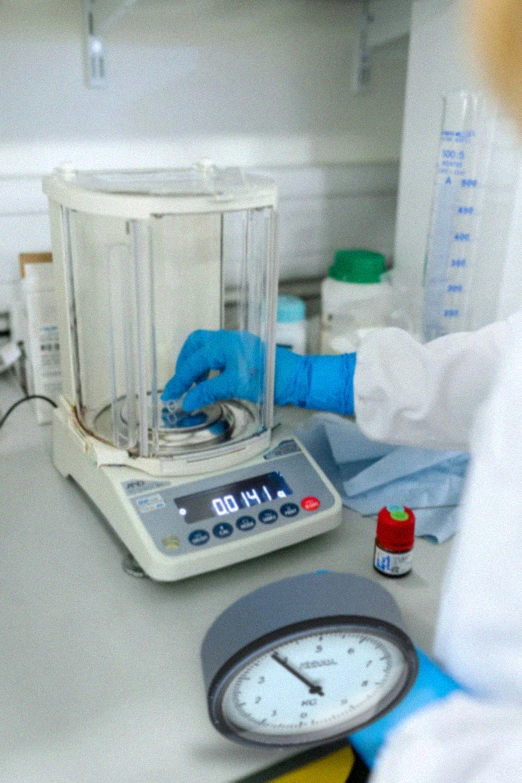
4 kg
